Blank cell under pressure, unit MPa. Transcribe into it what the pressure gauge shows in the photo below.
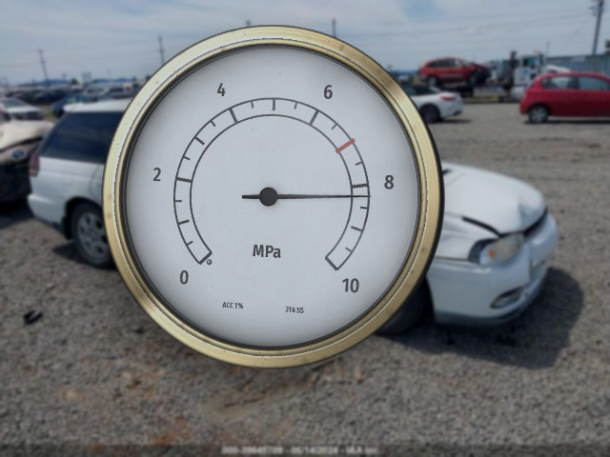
8.25 MPa
